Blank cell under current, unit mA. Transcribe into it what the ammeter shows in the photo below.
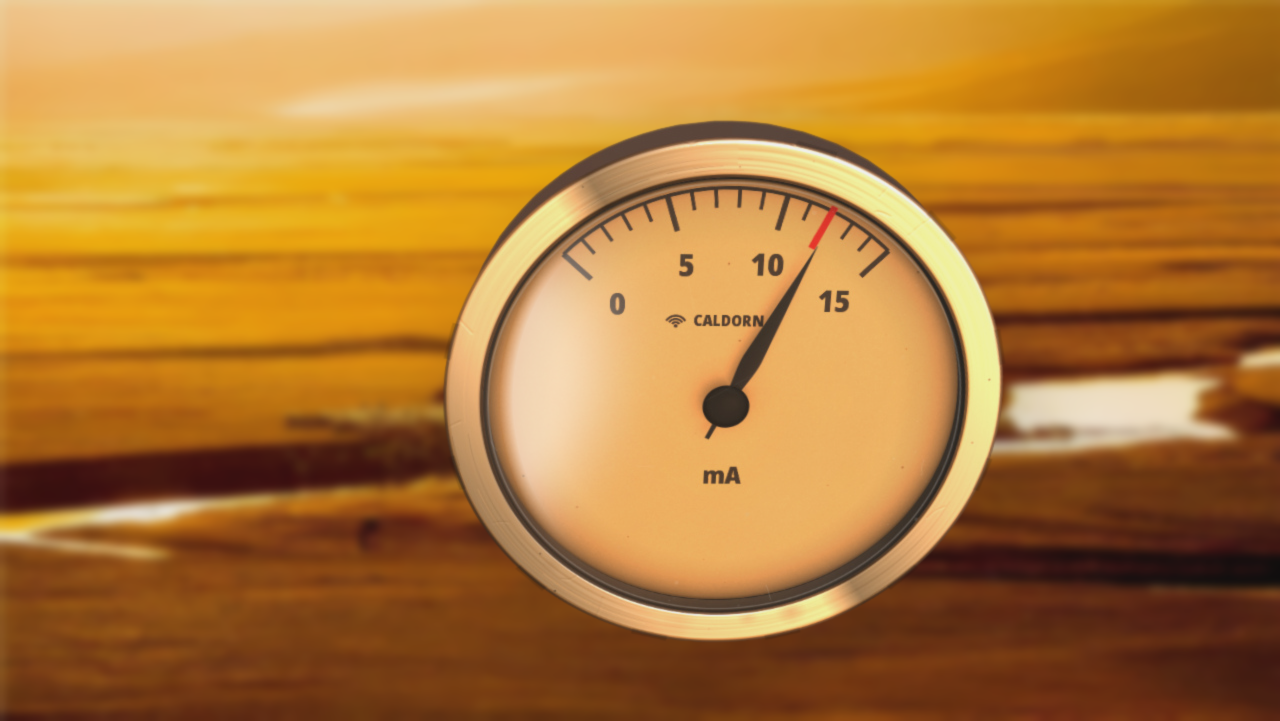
12 mA
